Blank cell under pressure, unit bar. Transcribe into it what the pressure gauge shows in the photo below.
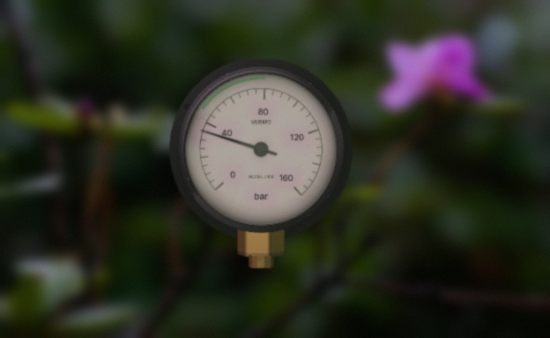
35 bar
